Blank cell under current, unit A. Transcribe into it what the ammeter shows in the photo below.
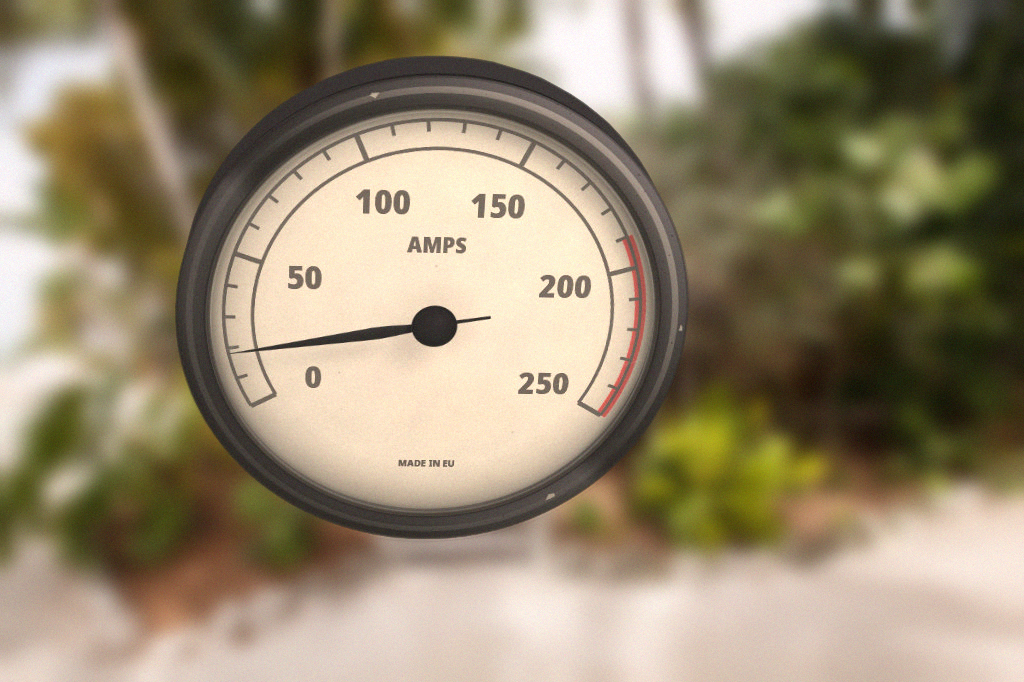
20 A
